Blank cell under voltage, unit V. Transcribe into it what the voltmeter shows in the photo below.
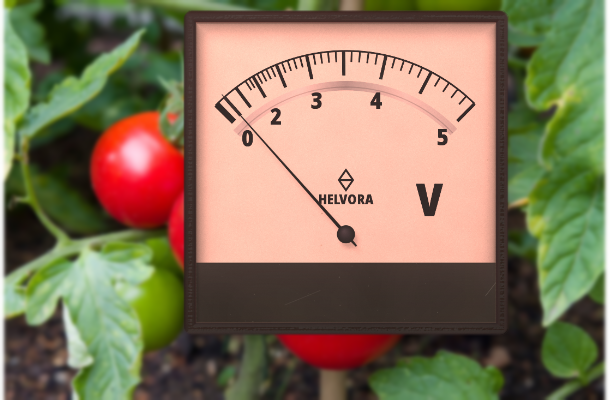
1 V
